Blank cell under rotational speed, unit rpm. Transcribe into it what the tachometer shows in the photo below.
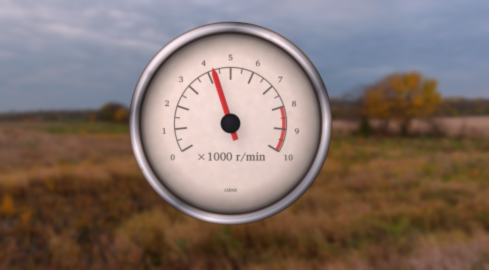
4250 rpm
